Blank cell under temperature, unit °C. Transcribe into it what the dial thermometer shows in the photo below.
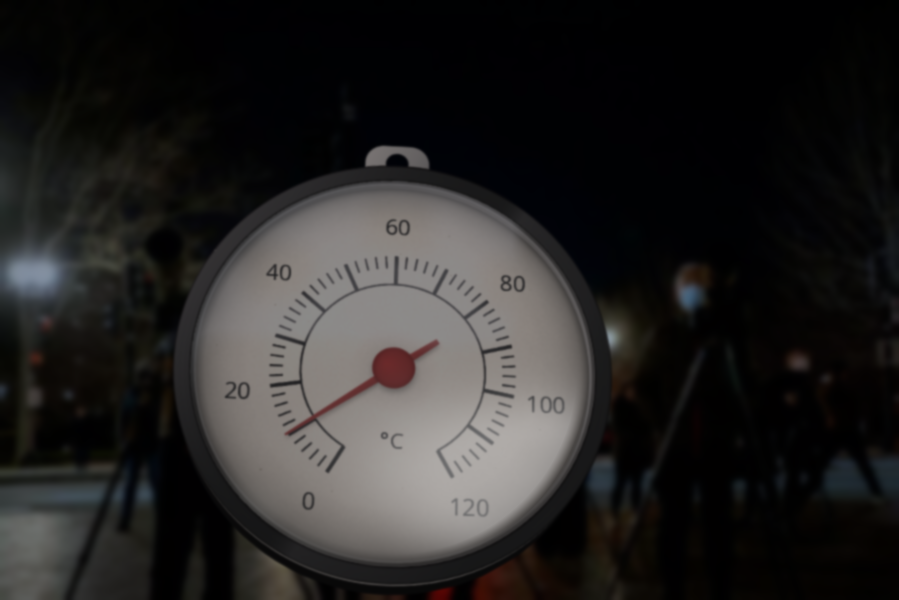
10 °C
